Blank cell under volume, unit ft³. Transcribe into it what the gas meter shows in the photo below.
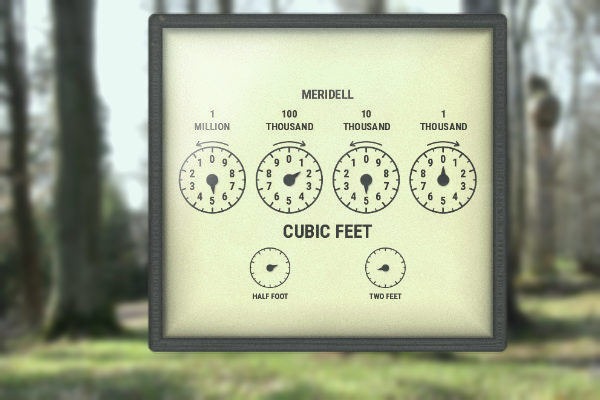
515000 ft³
